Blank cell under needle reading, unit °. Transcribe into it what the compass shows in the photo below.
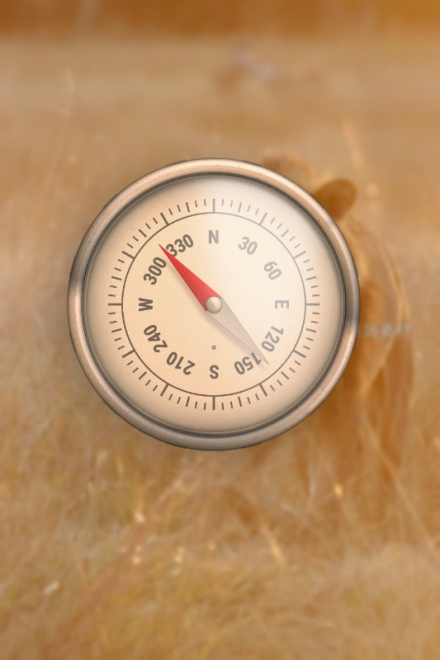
317.5 °
